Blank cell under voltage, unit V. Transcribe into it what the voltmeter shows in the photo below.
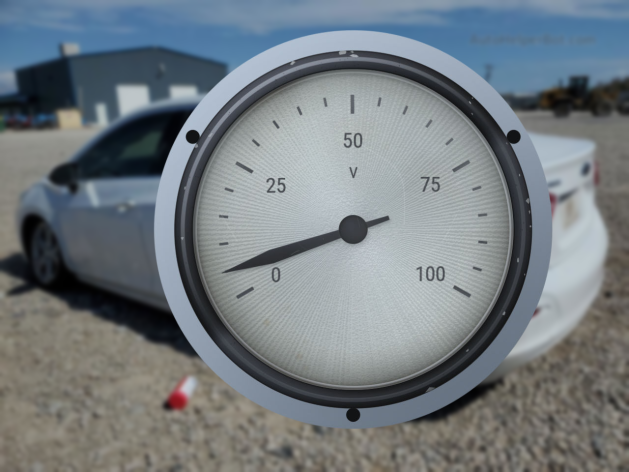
5 V
